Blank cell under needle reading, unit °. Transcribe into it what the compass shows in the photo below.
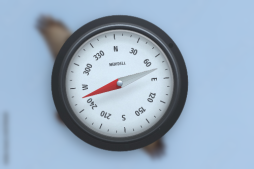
255 °
